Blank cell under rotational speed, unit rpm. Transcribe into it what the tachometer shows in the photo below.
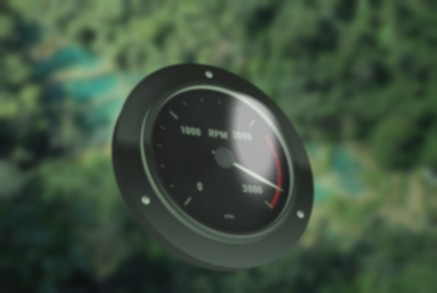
2800 rpm
